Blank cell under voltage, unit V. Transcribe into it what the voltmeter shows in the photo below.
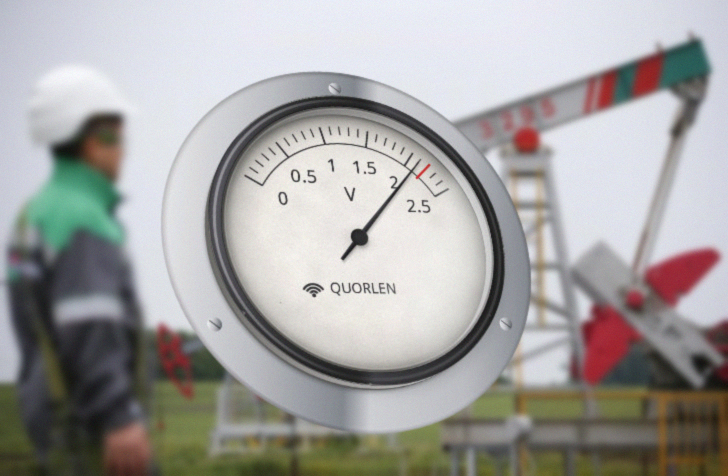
2.1 V
